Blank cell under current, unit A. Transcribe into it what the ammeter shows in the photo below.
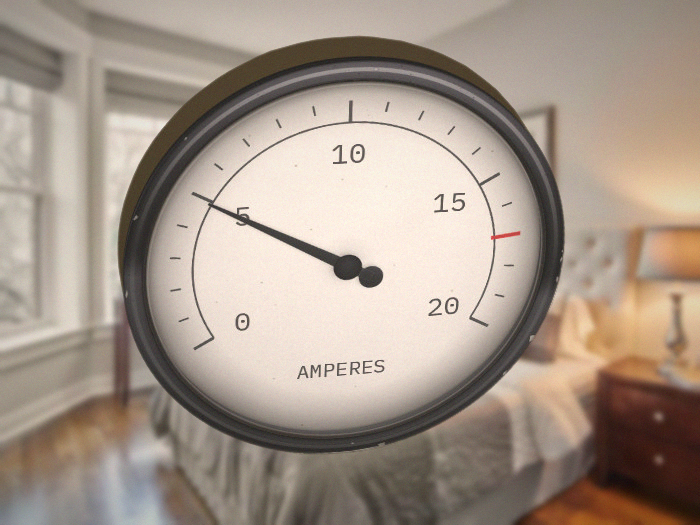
5 A
